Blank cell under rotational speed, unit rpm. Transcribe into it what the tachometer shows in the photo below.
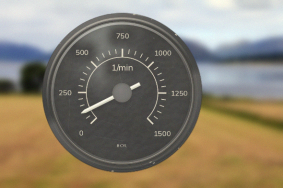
100 rpm
